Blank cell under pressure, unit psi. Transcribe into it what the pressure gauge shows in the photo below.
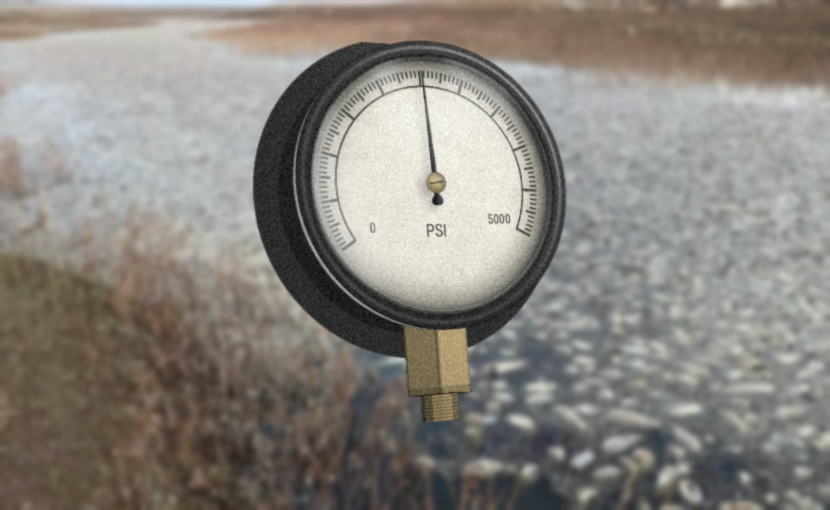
2500 psi
